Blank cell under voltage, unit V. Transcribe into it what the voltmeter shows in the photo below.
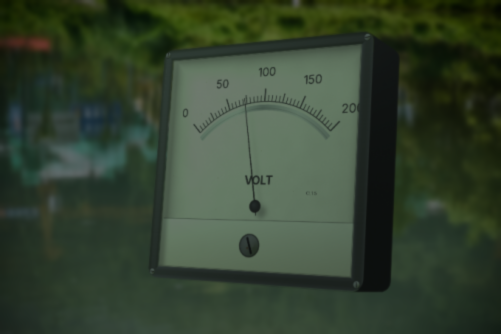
75 V
